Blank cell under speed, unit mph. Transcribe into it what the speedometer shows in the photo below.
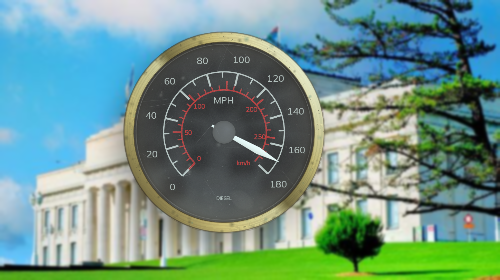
170 mph
